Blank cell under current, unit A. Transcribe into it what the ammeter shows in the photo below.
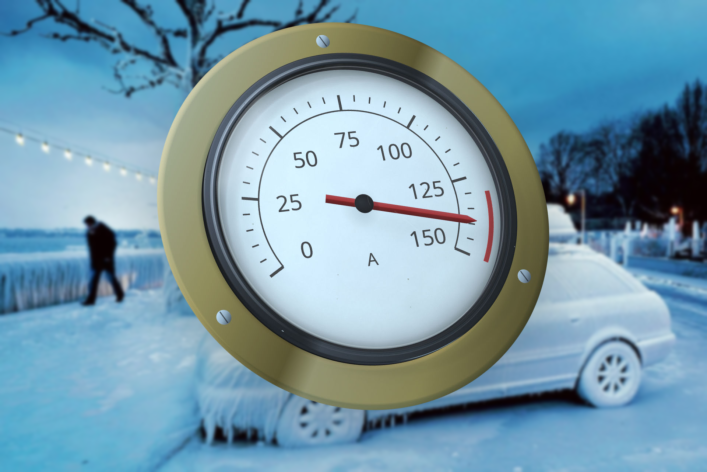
140 A
